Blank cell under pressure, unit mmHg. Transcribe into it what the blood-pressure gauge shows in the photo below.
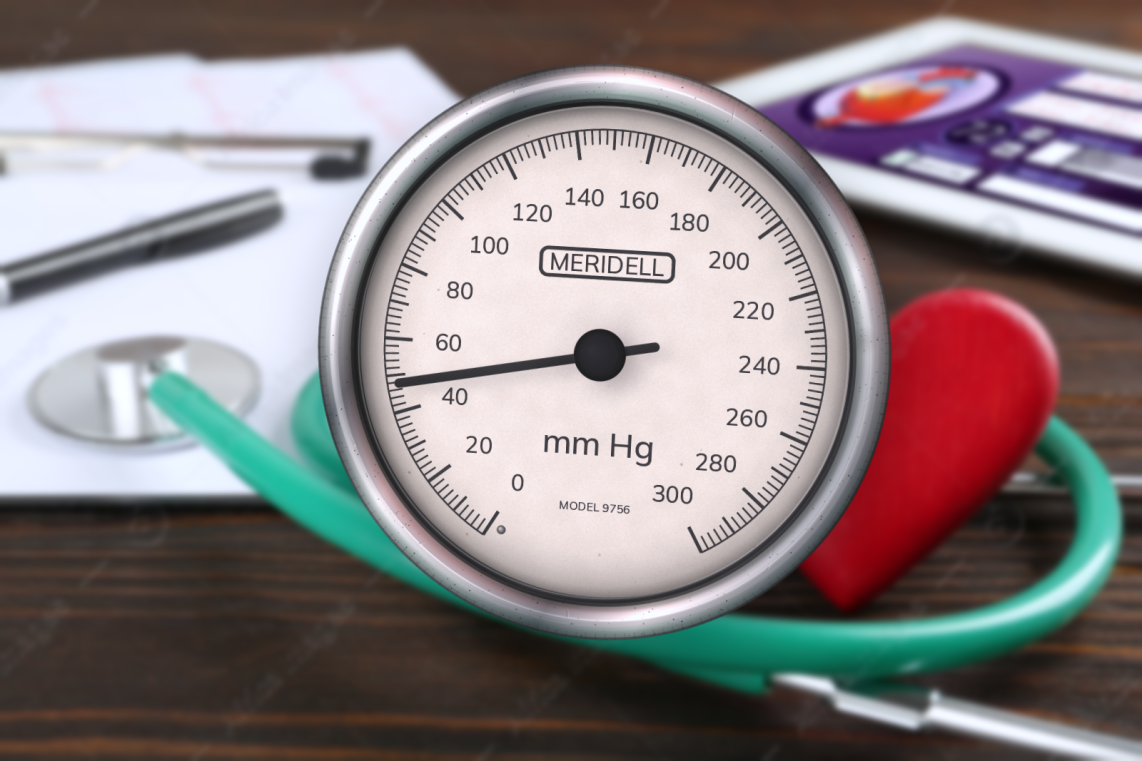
48 mmHg
